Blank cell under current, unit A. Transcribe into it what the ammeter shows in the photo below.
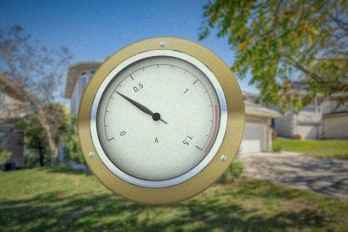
0.35 A
